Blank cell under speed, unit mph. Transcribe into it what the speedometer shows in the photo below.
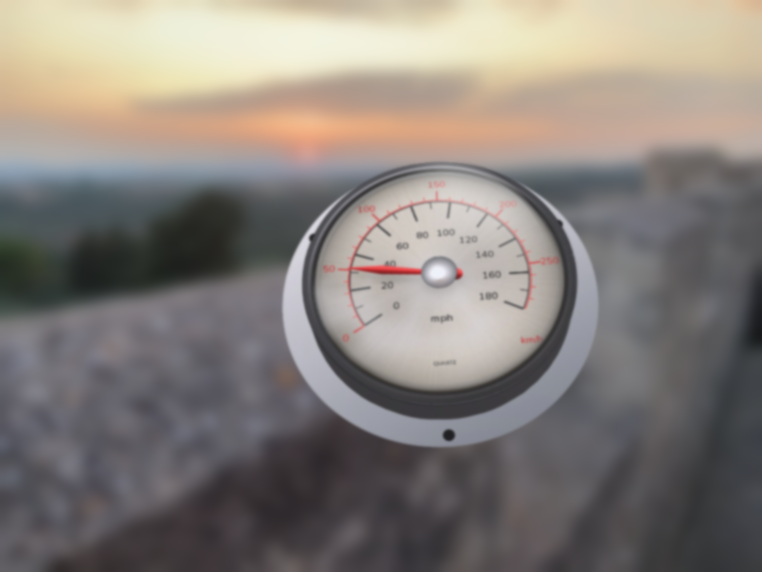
30 mph
